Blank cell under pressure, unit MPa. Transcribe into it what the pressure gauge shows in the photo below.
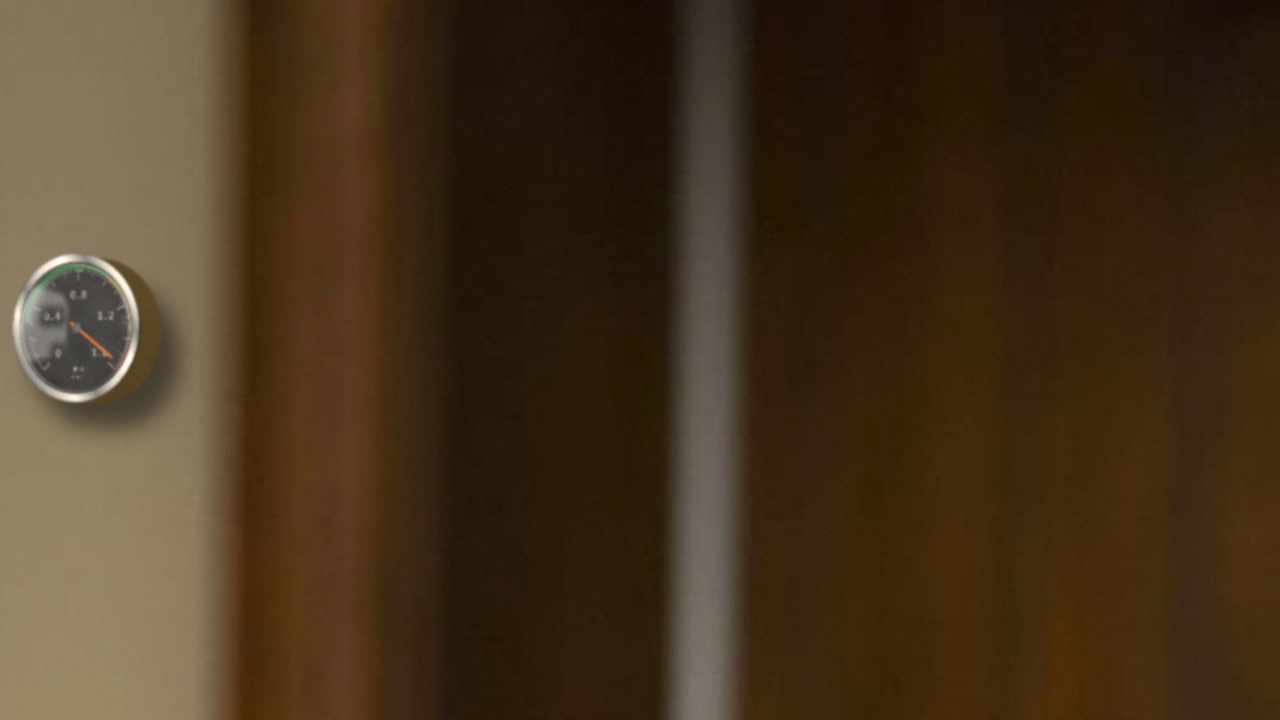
1.55 MPa
